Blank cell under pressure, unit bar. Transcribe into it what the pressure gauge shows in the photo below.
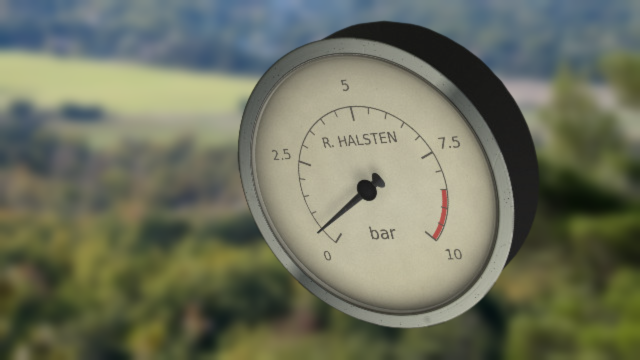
0.5 bar
